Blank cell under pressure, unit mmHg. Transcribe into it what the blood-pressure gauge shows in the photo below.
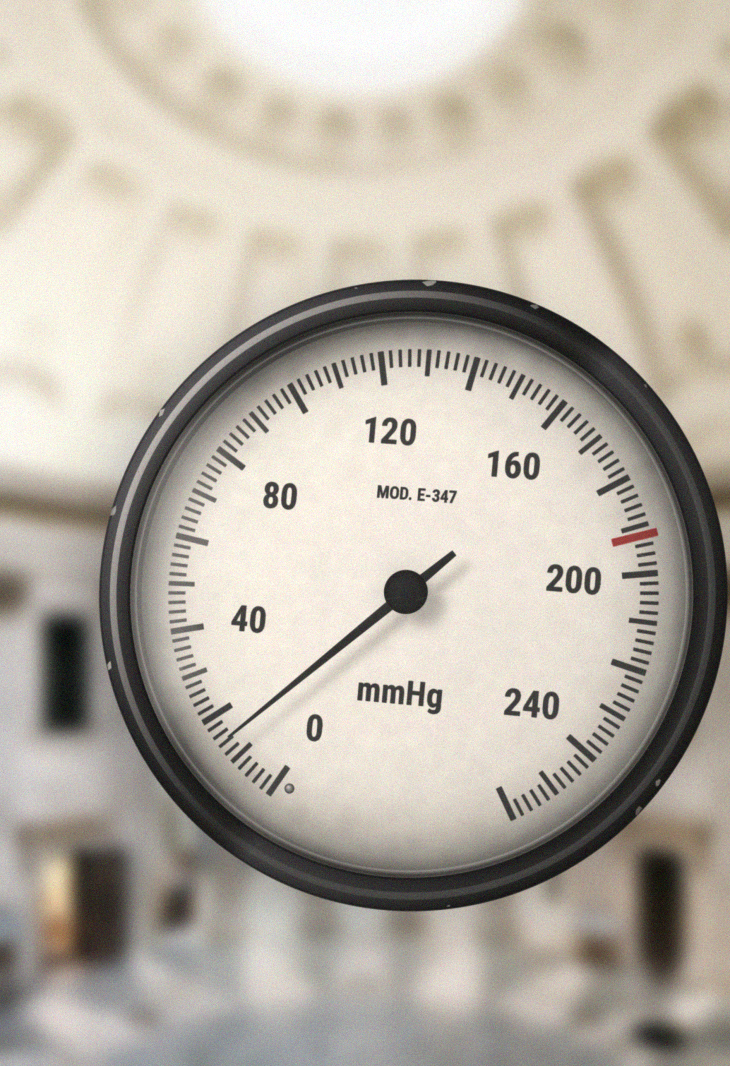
14 mmHg
